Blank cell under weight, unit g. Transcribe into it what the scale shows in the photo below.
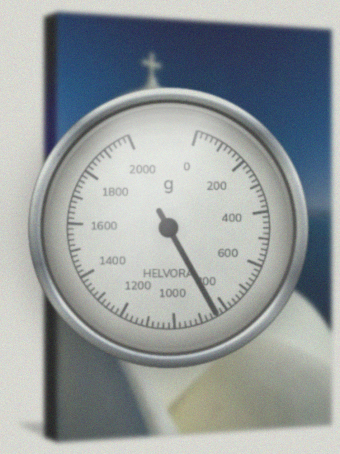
840 g
